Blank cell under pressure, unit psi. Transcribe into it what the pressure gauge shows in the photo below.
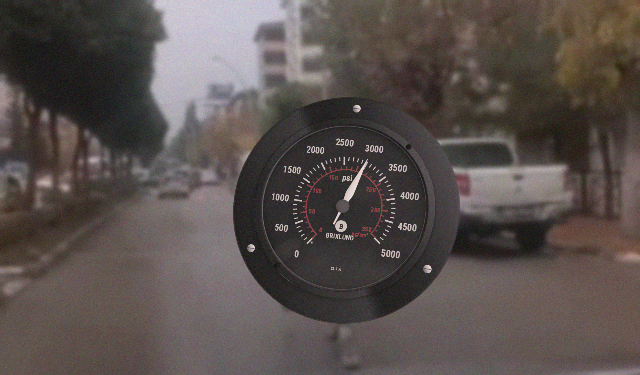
3000 psi
